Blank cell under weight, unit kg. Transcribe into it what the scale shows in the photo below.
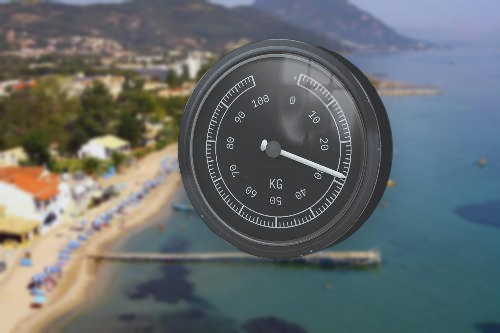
28 kg
